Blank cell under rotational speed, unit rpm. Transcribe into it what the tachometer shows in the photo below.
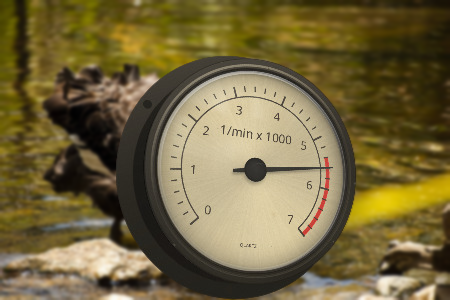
5600 rpm
